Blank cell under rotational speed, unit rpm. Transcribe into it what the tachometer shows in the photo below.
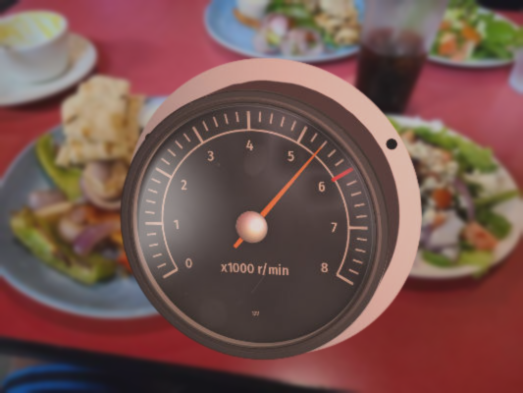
5400 rpm
